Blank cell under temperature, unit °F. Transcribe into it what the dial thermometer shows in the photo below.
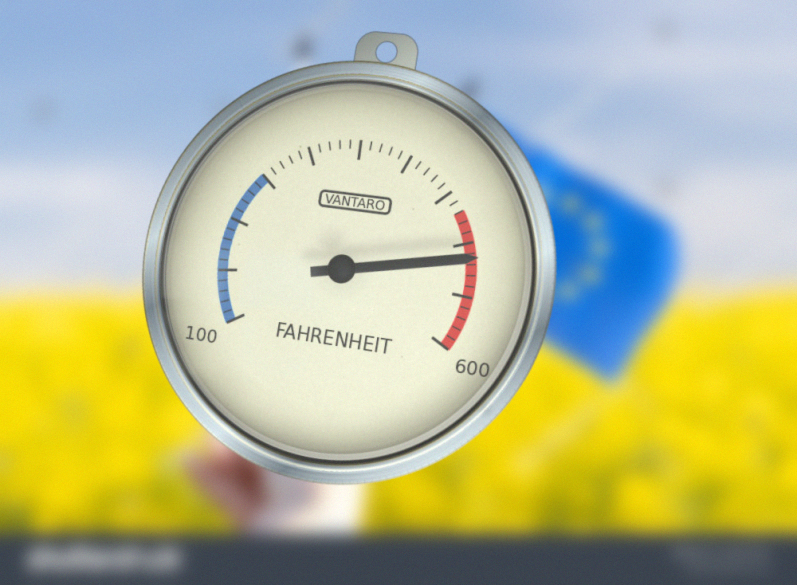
515 °F
